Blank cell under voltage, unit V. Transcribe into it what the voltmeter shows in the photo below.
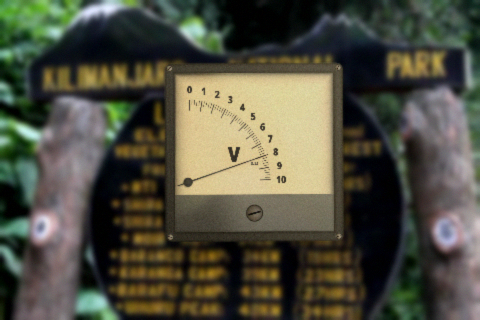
8 V
